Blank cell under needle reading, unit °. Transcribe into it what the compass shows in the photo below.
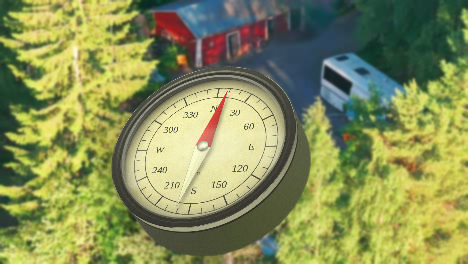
10 °
